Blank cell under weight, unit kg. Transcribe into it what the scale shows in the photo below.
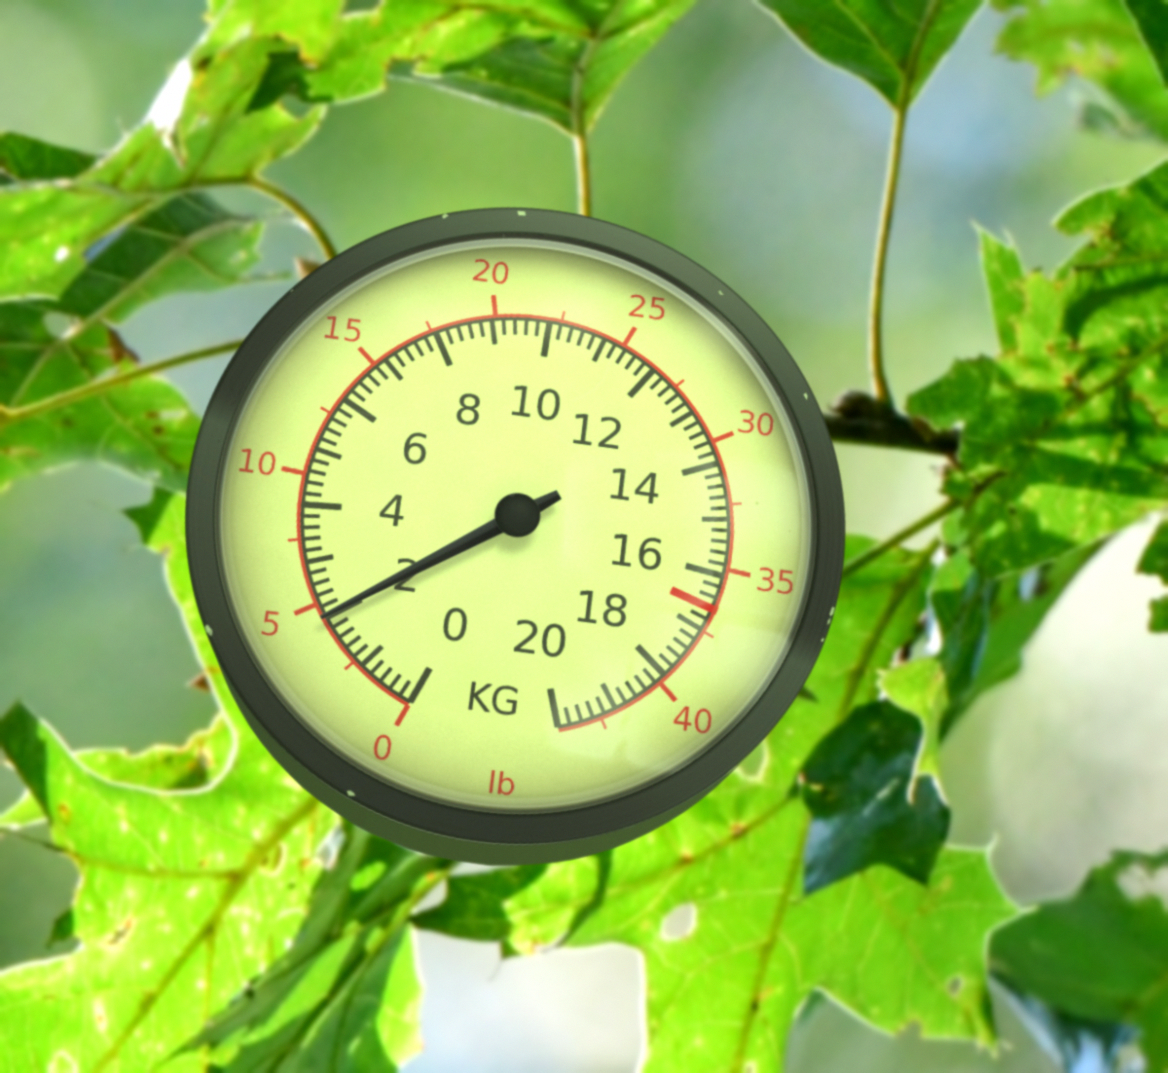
2 kg
